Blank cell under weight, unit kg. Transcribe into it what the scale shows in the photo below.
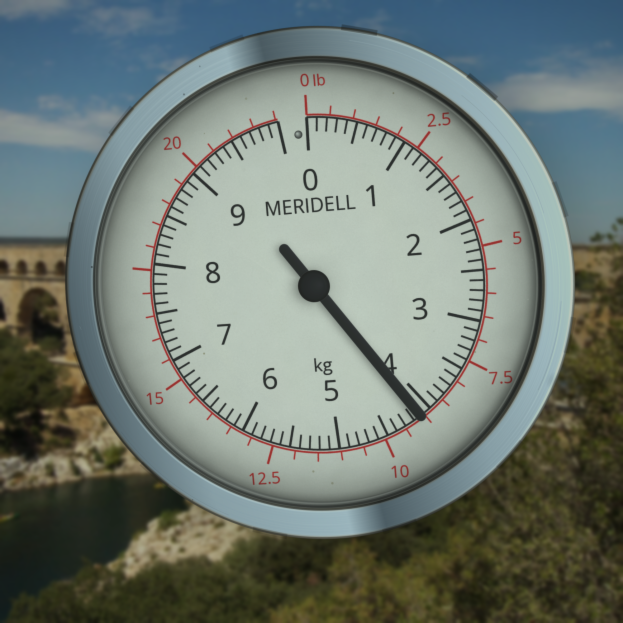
4.1 kg
